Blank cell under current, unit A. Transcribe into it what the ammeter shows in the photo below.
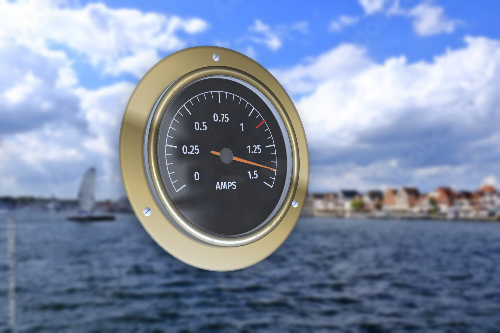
1.4 A
